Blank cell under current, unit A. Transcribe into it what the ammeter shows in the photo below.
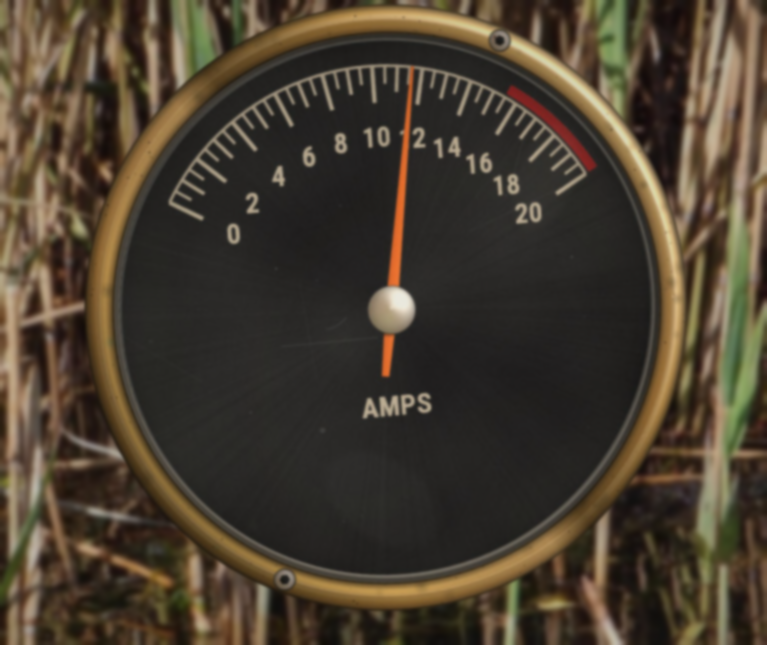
11.5 A
